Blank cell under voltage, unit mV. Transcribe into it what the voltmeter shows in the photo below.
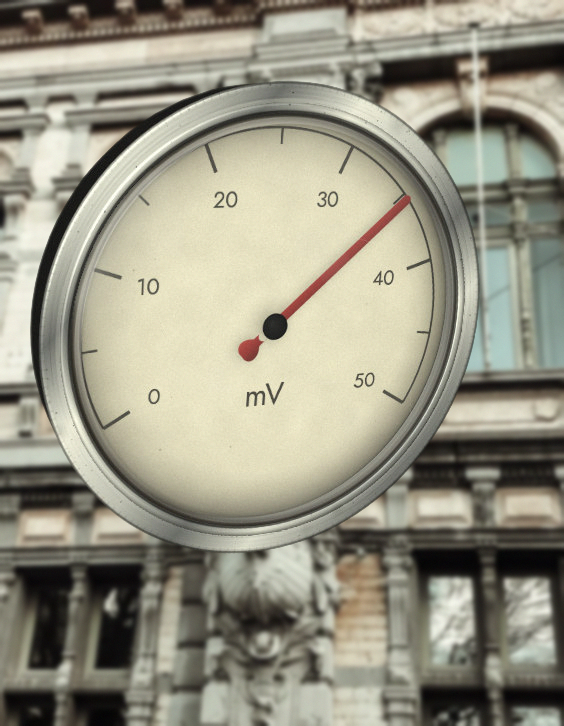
35 mV
